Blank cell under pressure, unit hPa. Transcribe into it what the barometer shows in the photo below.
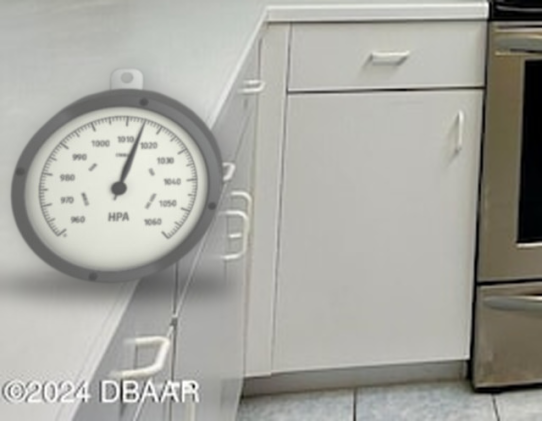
1015 hPa
